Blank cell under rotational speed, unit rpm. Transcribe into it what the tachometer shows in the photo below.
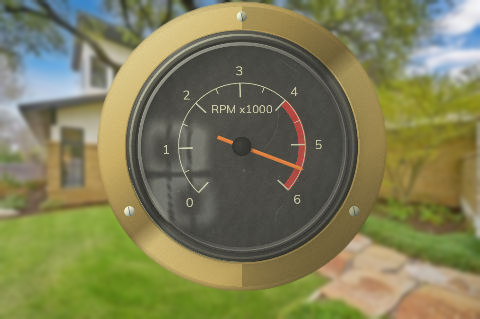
5500 rpm
